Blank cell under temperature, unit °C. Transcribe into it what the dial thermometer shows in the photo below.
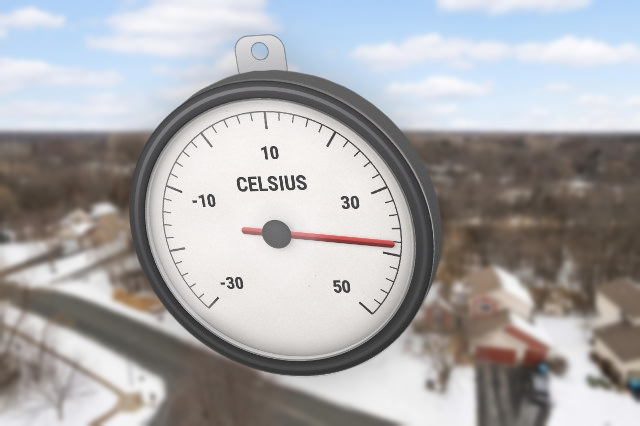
38 °C
